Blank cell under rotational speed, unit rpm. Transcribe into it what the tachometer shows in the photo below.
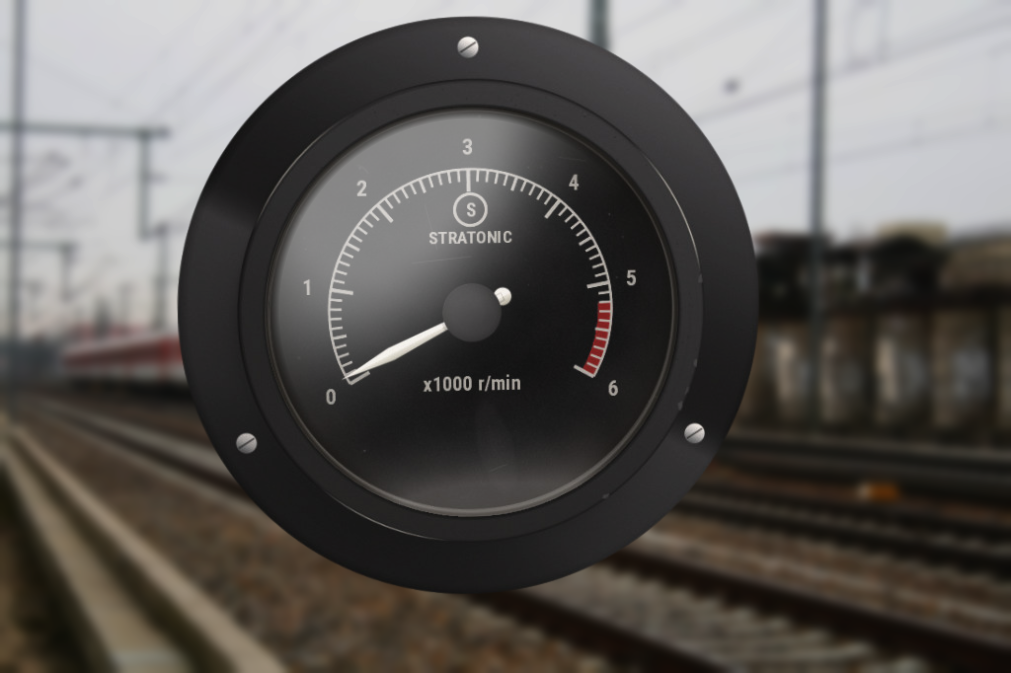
100 rpm
